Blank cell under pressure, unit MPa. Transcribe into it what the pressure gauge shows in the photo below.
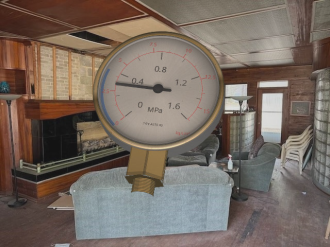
0.3 MPa
